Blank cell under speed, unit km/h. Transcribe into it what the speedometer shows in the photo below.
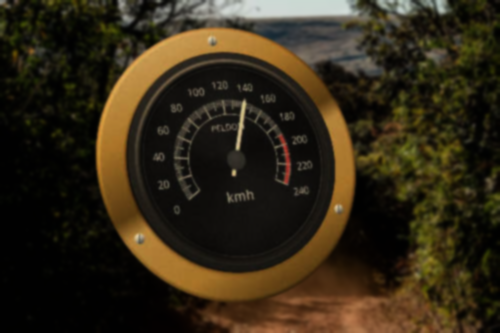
140 km/h
